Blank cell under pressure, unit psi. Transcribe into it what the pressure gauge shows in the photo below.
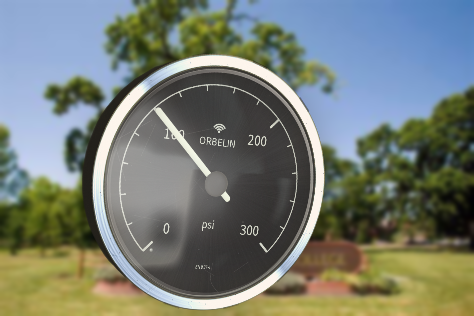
100 psi
